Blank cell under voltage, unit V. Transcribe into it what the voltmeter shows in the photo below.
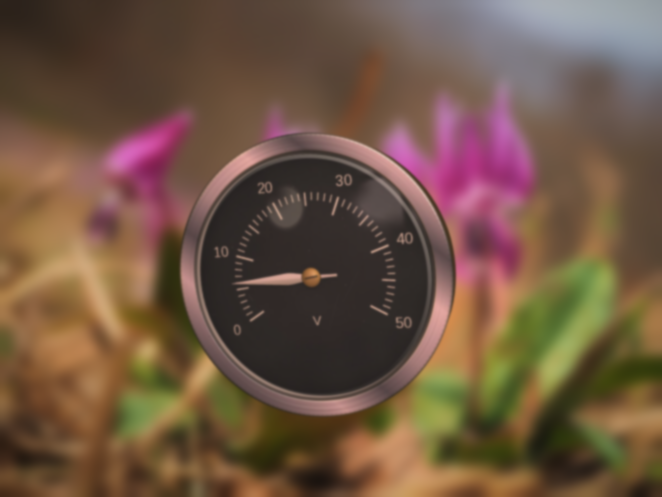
6 V
